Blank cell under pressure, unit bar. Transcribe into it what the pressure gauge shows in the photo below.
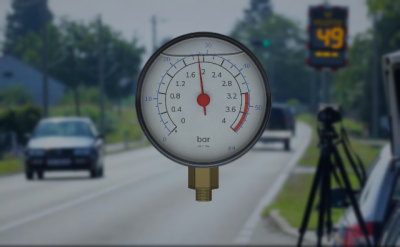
1.9 bar
